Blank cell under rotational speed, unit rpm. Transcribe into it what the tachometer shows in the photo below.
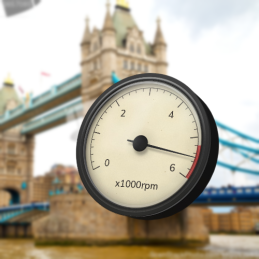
5500 rpm
